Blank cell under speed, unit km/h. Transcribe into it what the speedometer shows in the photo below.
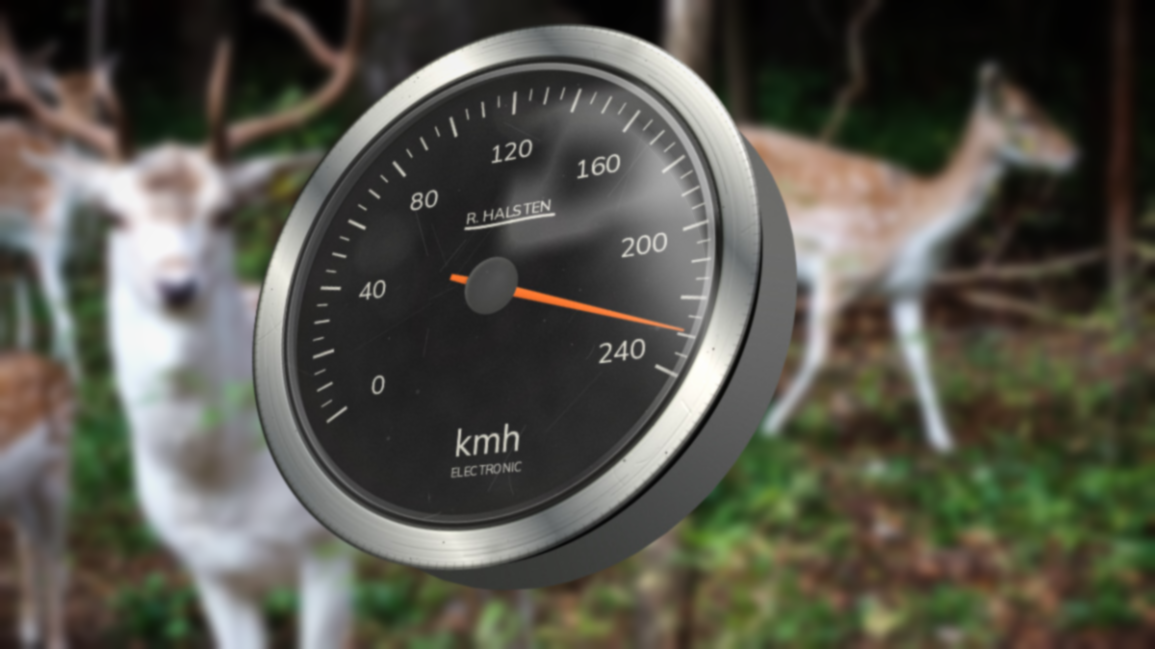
230 km/h
